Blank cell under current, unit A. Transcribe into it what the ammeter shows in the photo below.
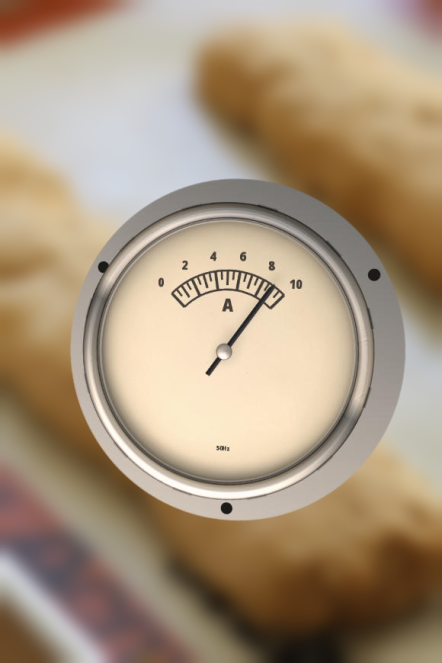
9 A
